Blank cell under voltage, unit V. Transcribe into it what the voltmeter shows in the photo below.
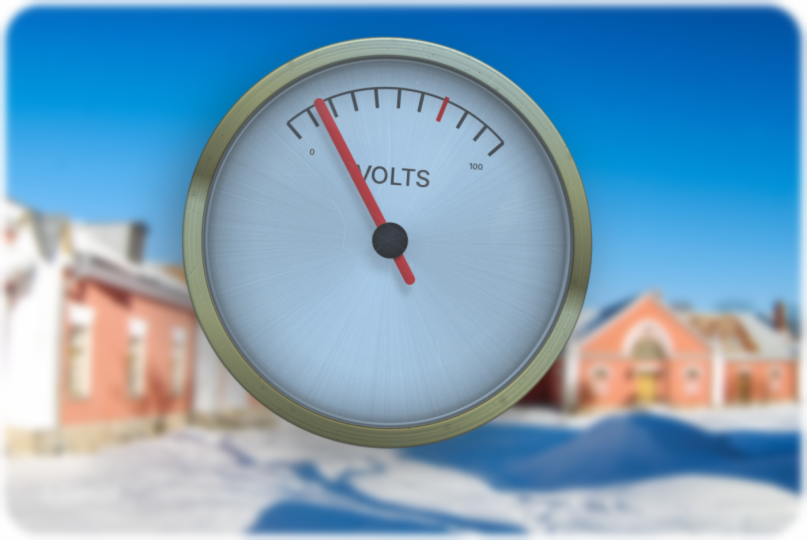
15 V
